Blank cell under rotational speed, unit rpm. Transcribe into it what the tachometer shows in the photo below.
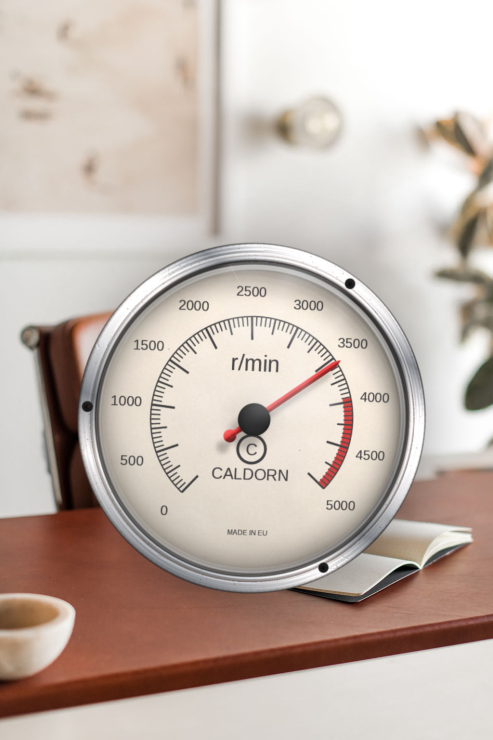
3550 rpm
